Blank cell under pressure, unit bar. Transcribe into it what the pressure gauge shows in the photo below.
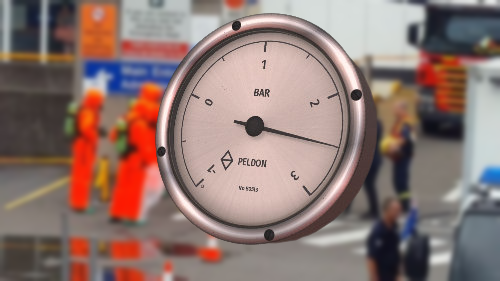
2.5 bar
